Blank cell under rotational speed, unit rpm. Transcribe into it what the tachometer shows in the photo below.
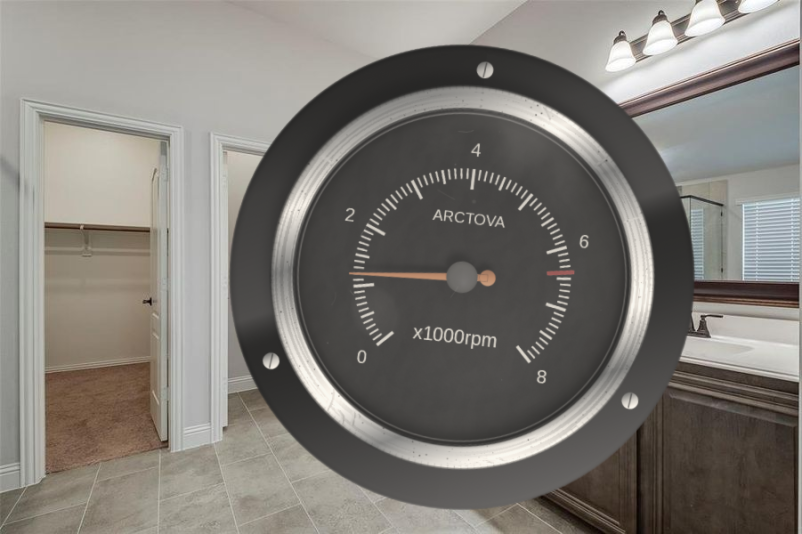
1200 rpm
